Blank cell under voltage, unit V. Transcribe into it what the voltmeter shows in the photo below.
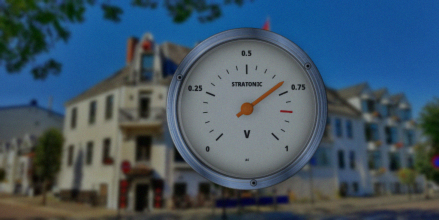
0.7 V
